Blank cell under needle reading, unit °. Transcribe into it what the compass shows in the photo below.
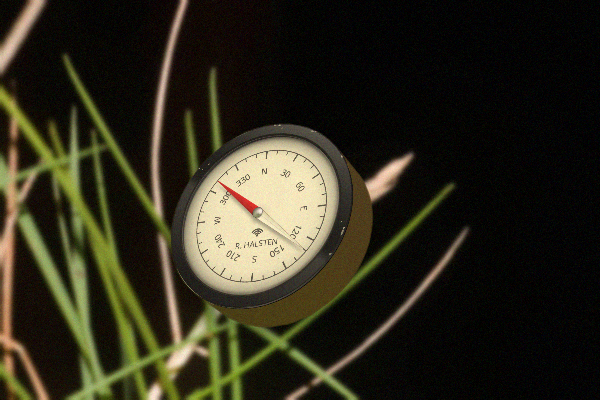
310 °
